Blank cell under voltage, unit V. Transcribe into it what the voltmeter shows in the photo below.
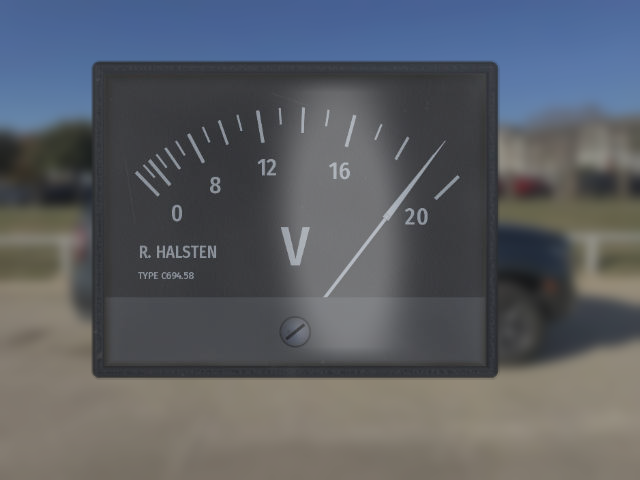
19 V
